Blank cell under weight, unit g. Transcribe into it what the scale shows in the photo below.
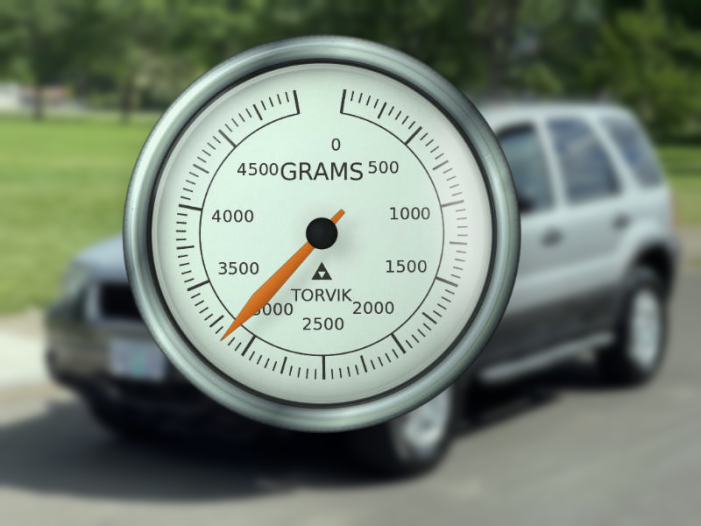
3150 g
